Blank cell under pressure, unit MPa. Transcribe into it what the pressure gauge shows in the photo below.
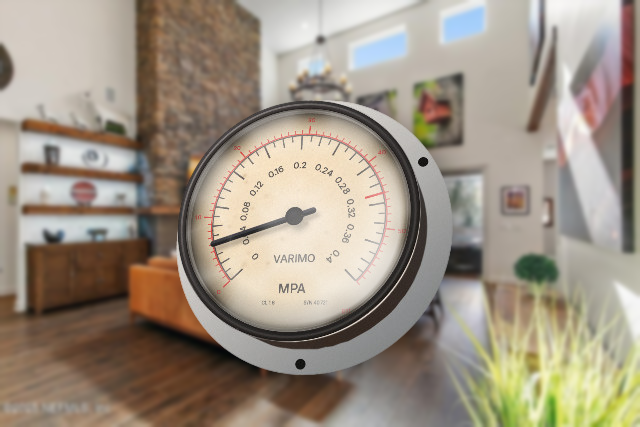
0.04 MPa
